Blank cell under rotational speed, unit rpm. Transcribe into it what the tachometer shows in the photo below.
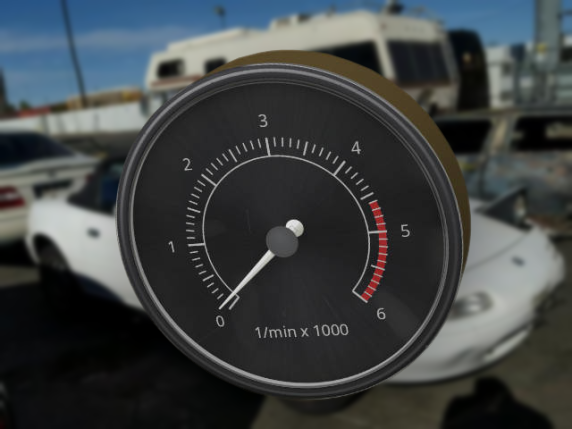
100 rpm
